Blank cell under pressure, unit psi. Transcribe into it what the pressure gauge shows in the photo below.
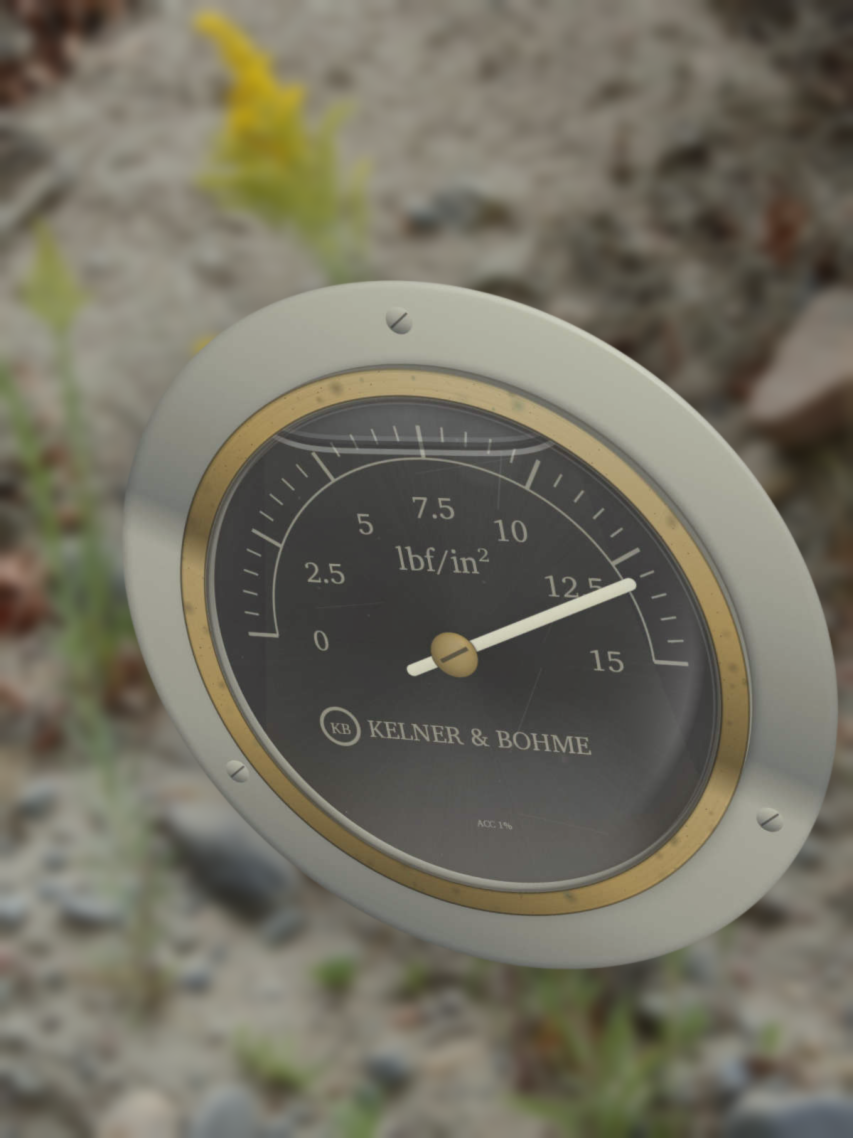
13 psi
